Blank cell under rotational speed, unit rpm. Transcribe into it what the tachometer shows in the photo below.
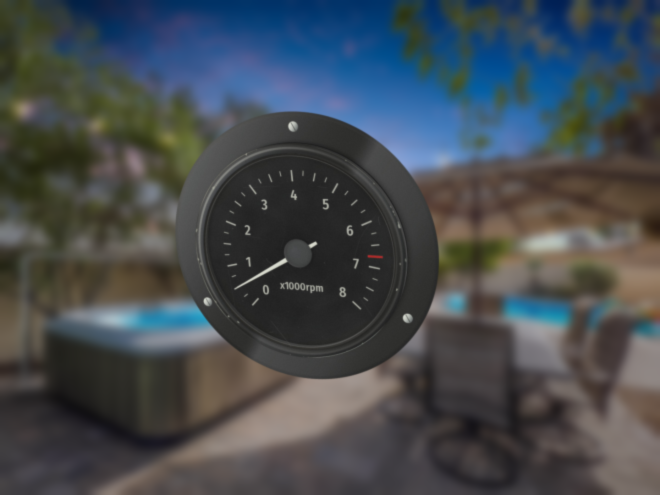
500 rpm
